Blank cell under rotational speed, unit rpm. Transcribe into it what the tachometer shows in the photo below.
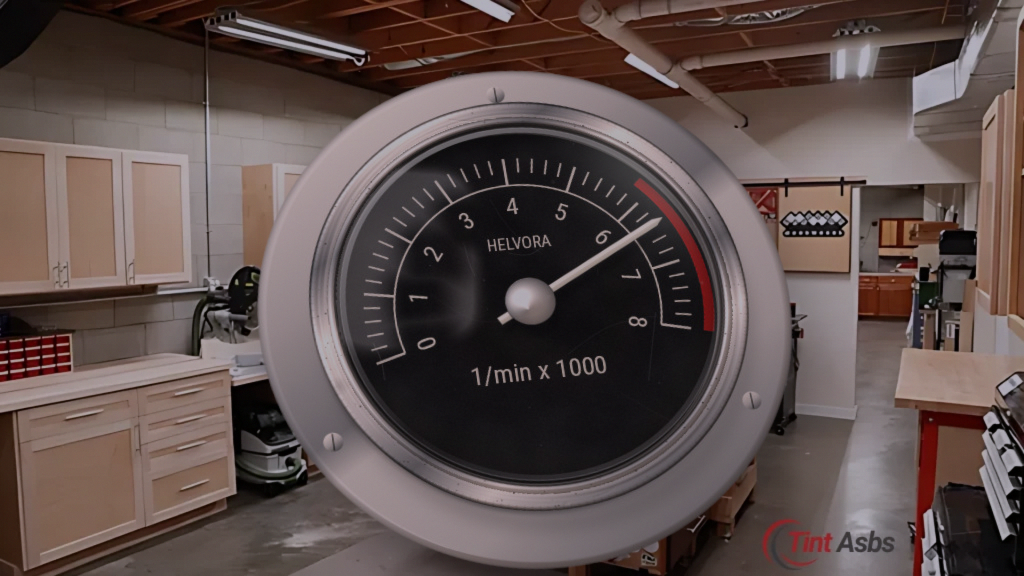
6400 rpm
